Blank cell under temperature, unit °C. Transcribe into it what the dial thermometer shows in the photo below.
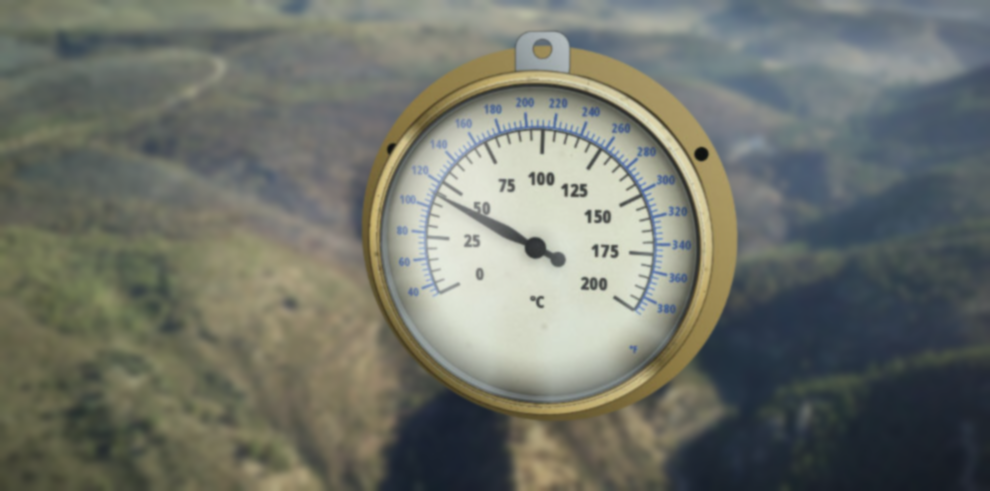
45 °C
